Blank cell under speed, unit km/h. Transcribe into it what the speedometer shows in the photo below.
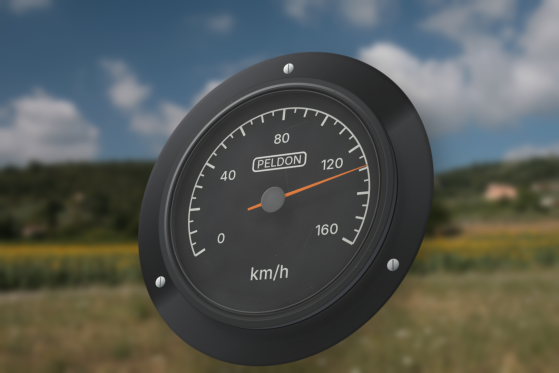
130 km/h
